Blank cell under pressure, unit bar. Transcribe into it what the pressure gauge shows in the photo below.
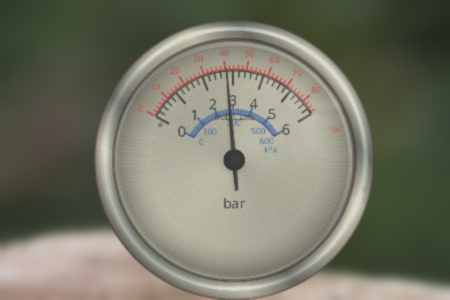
2.8 bar
